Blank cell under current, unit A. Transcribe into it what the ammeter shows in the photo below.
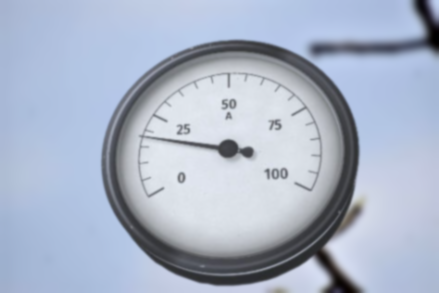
17.5 A
